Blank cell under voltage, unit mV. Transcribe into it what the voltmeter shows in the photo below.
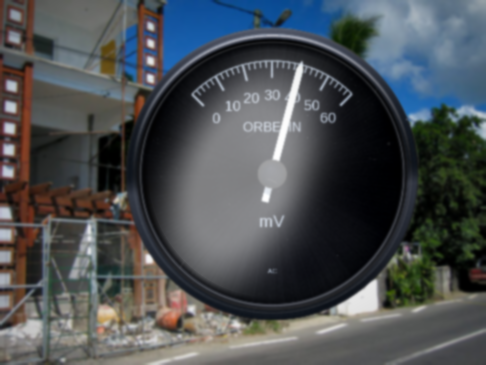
40 mV
